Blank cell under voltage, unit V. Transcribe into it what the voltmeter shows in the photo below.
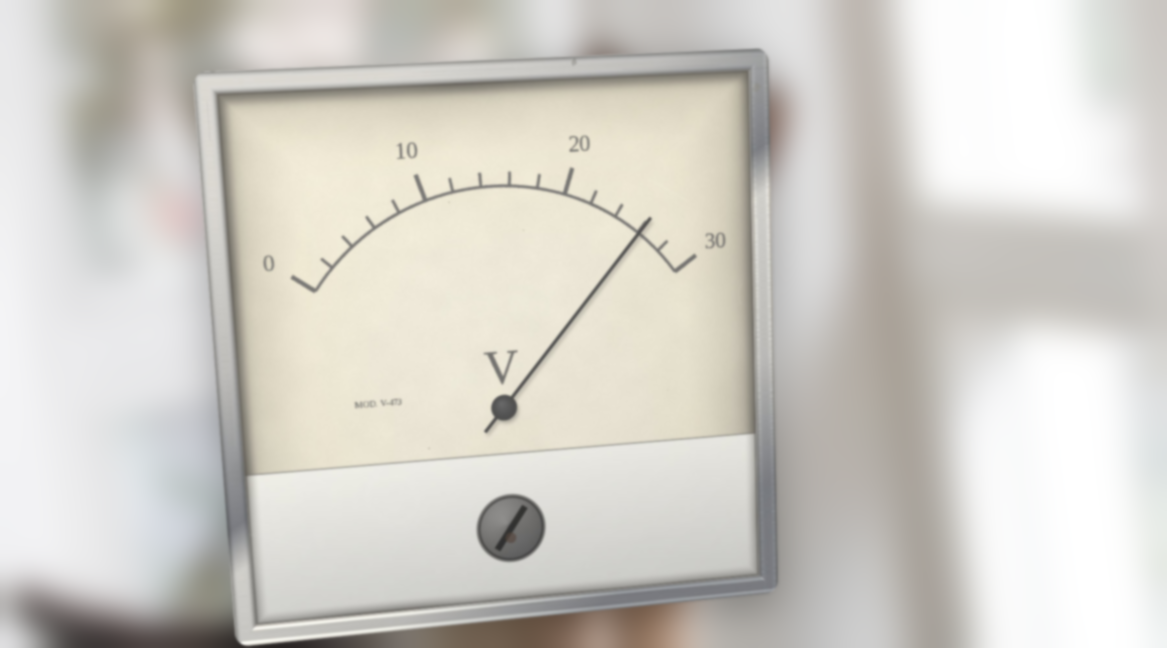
26 V
